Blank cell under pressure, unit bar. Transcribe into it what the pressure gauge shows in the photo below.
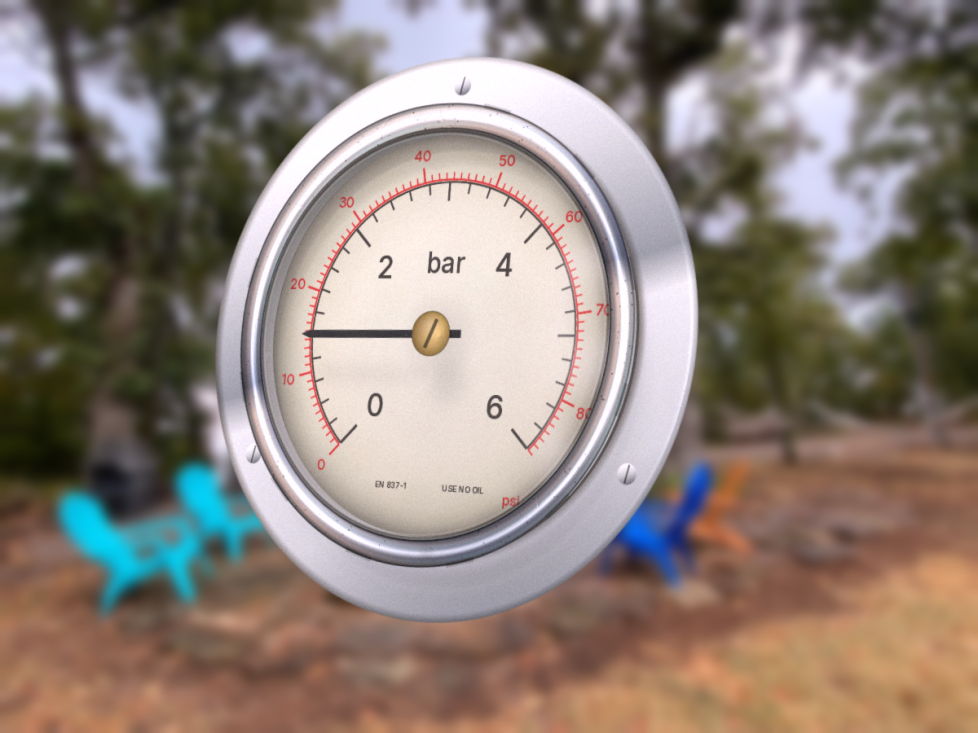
1 bar
